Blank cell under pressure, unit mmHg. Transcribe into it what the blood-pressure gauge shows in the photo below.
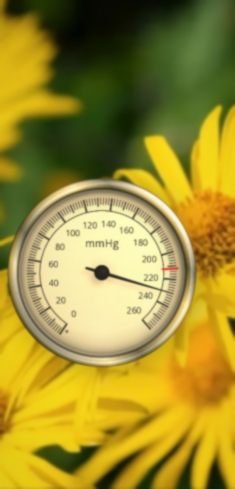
230 mmHg
